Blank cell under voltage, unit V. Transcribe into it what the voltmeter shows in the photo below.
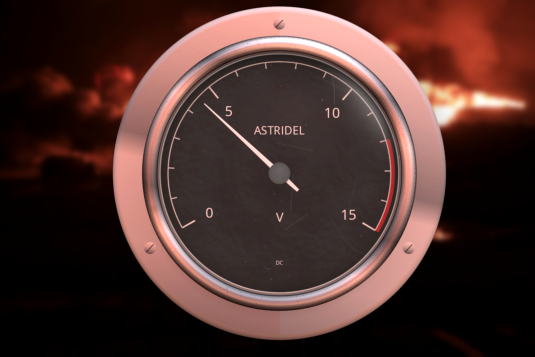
4.5 V
